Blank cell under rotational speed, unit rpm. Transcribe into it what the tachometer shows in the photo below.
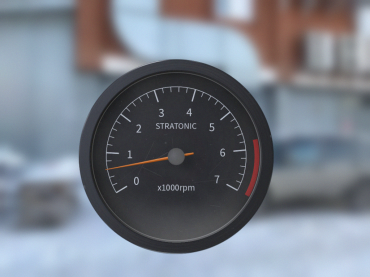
600 rpm
